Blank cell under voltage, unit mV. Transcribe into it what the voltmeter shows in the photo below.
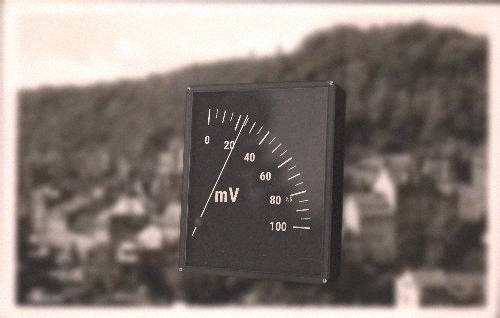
25 mV
